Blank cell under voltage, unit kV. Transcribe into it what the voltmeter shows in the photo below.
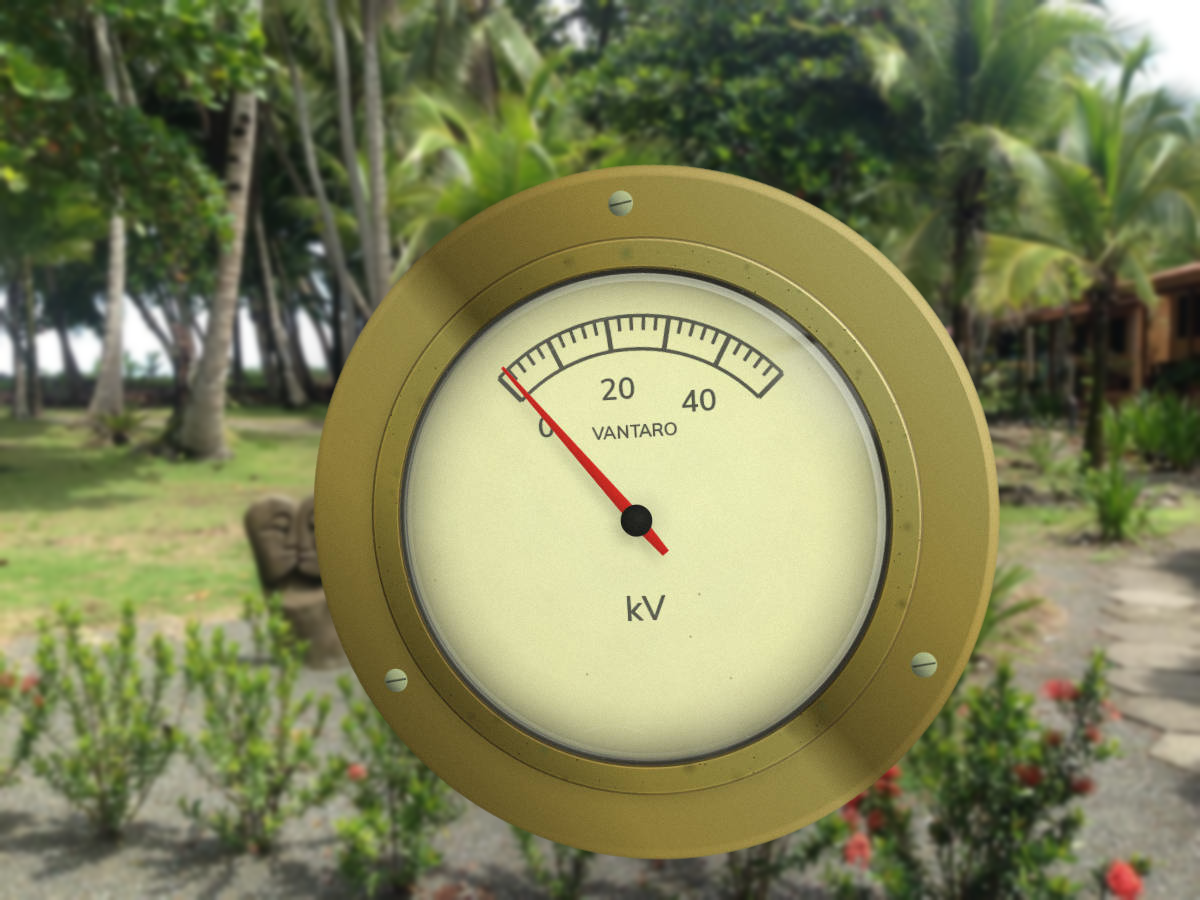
2 kV
